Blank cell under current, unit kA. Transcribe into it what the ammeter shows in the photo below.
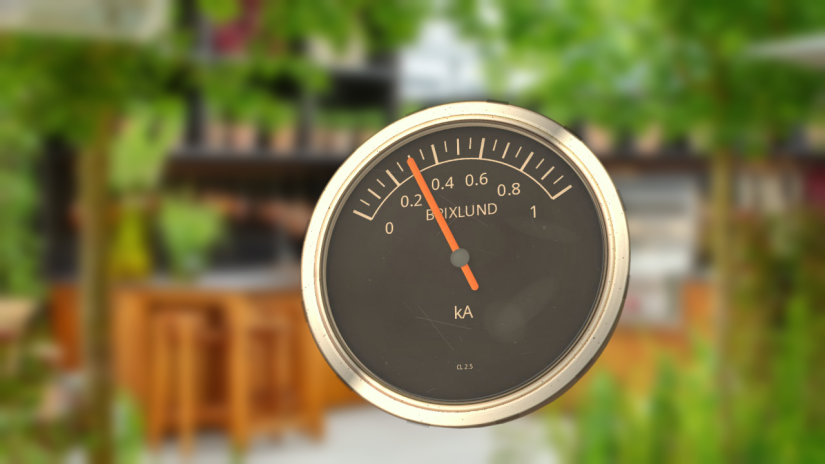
0.3 kA
